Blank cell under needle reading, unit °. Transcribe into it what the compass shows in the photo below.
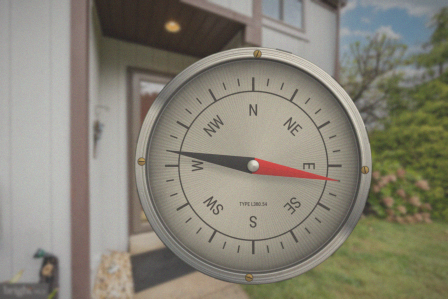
100 °
